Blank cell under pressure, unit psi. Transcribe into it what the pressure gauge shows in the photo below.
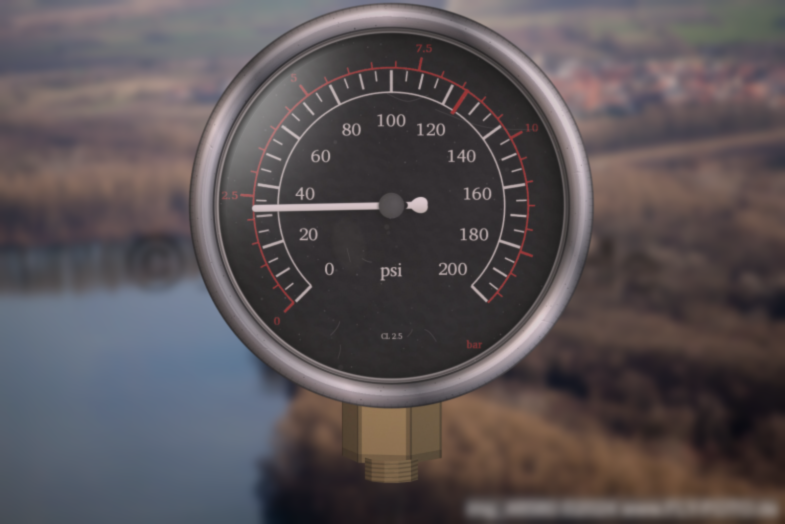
32.5 psi
